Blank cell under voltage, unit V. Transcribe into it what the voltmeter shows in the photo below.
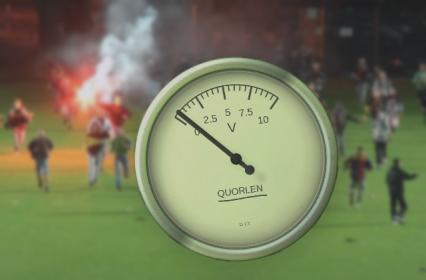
0.5 V
